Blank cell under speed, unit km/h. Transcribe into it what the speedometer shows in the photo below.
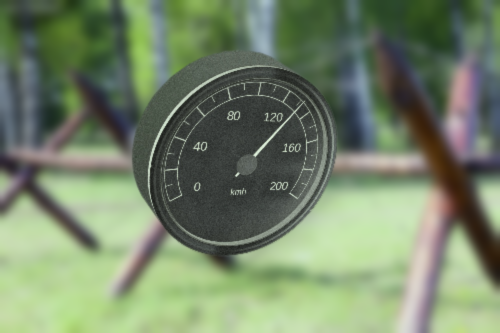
130 km/h
